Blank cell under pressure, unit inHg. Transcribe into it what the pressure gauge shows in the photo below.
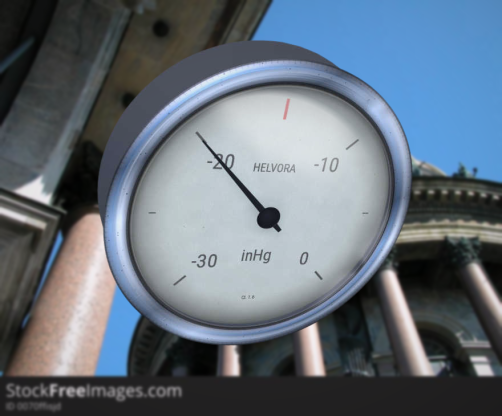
-20 inHg
